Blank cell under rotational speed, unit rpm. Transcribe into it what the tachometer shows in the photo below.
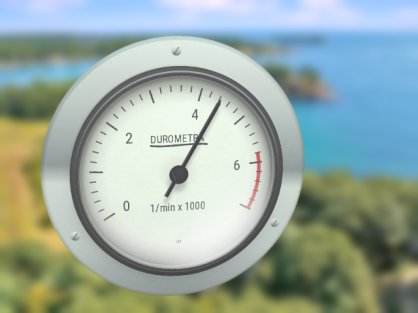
4400 rpm
